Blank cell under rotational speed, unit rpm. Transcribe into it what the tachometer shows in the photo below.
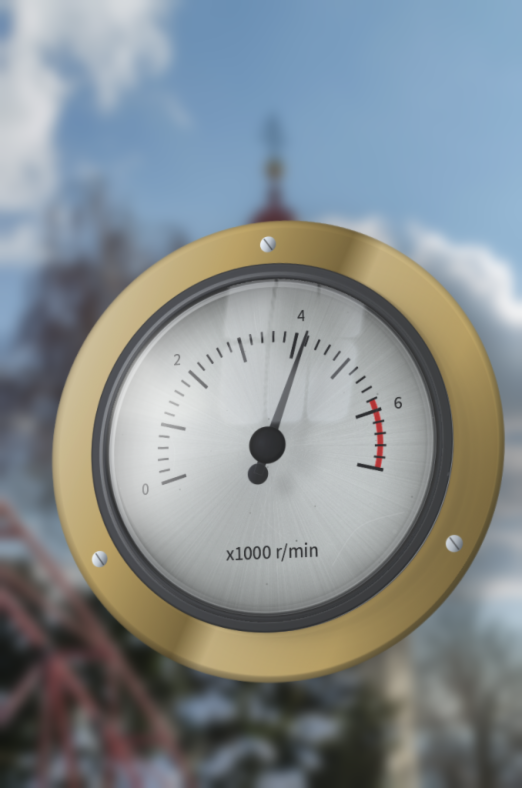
4200 rpm
